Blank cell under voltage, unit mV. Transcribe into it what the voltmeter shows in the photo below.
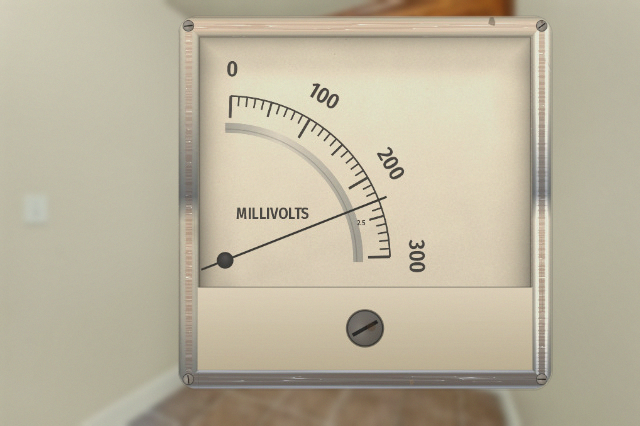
230 mV
